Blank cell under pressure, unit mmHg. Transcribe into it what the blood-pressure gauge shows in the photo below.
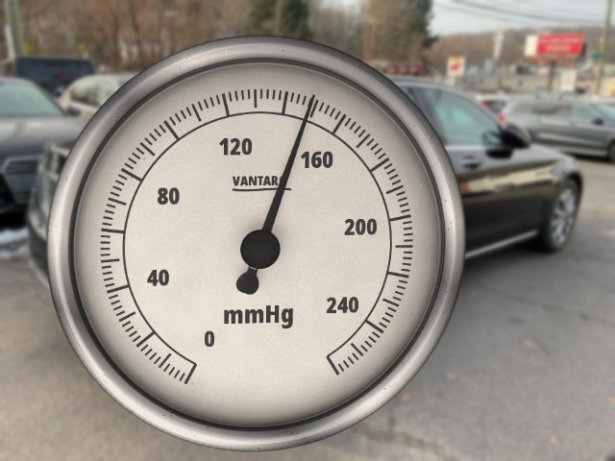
148 mmHg
